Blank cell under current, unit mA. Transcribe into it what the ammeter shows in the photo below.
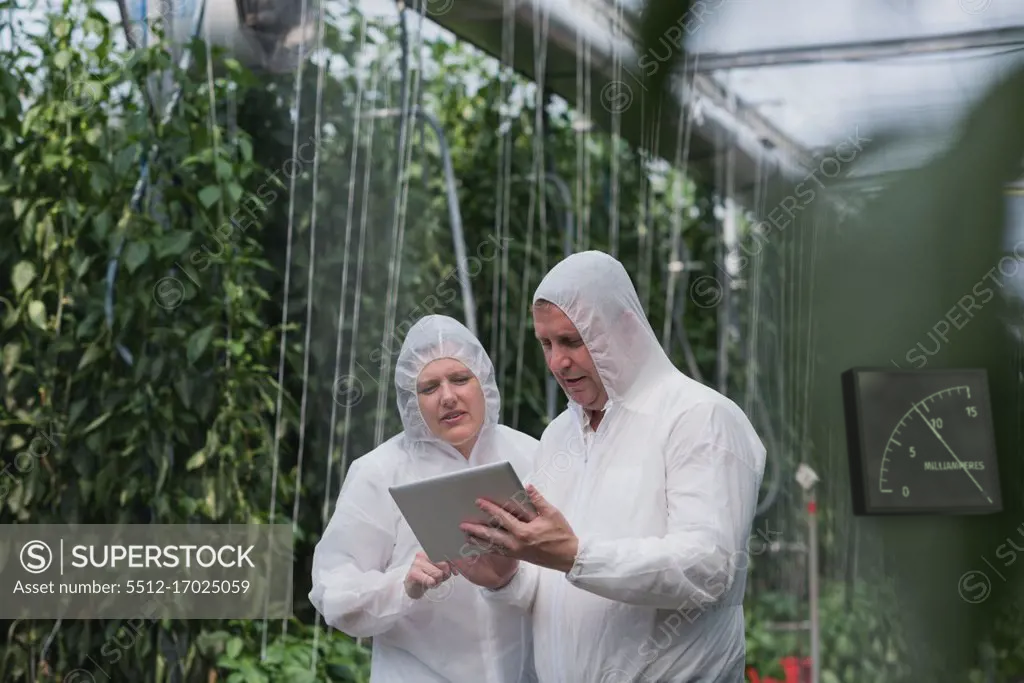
9 mA
